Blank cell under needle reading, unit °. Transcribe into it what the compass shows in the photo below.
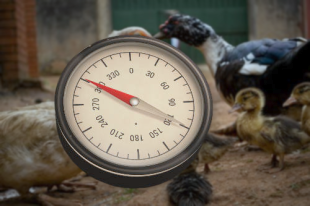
300 °
